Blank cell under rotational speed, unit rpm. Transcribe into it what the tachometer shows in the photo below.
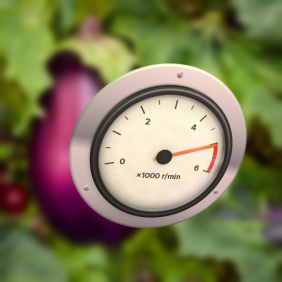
5000 rpm
